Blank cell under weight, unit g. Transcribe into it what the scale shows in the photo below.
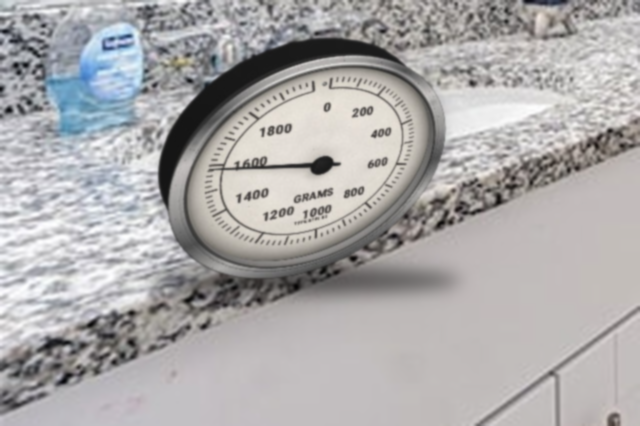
1600 g
